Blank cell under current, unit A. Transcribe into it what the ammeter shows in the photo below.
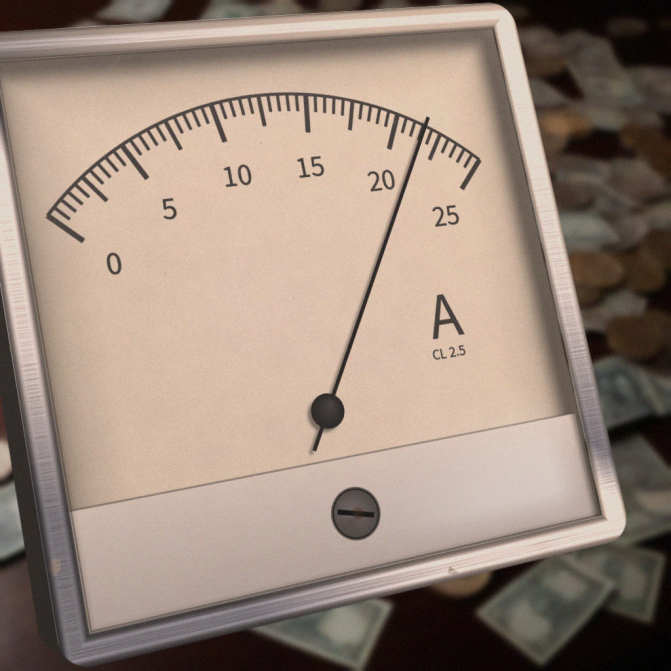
21.5 A
